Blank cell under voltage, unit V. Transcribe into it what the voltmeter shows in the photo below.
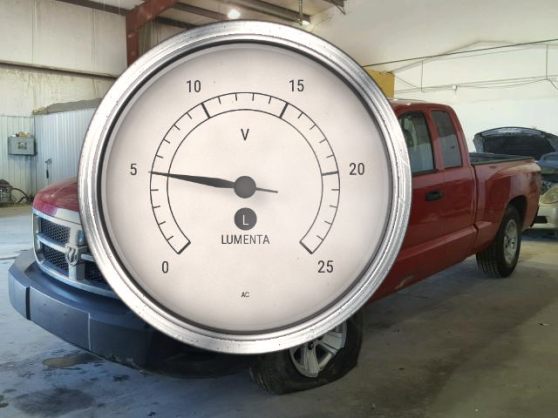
5 V
